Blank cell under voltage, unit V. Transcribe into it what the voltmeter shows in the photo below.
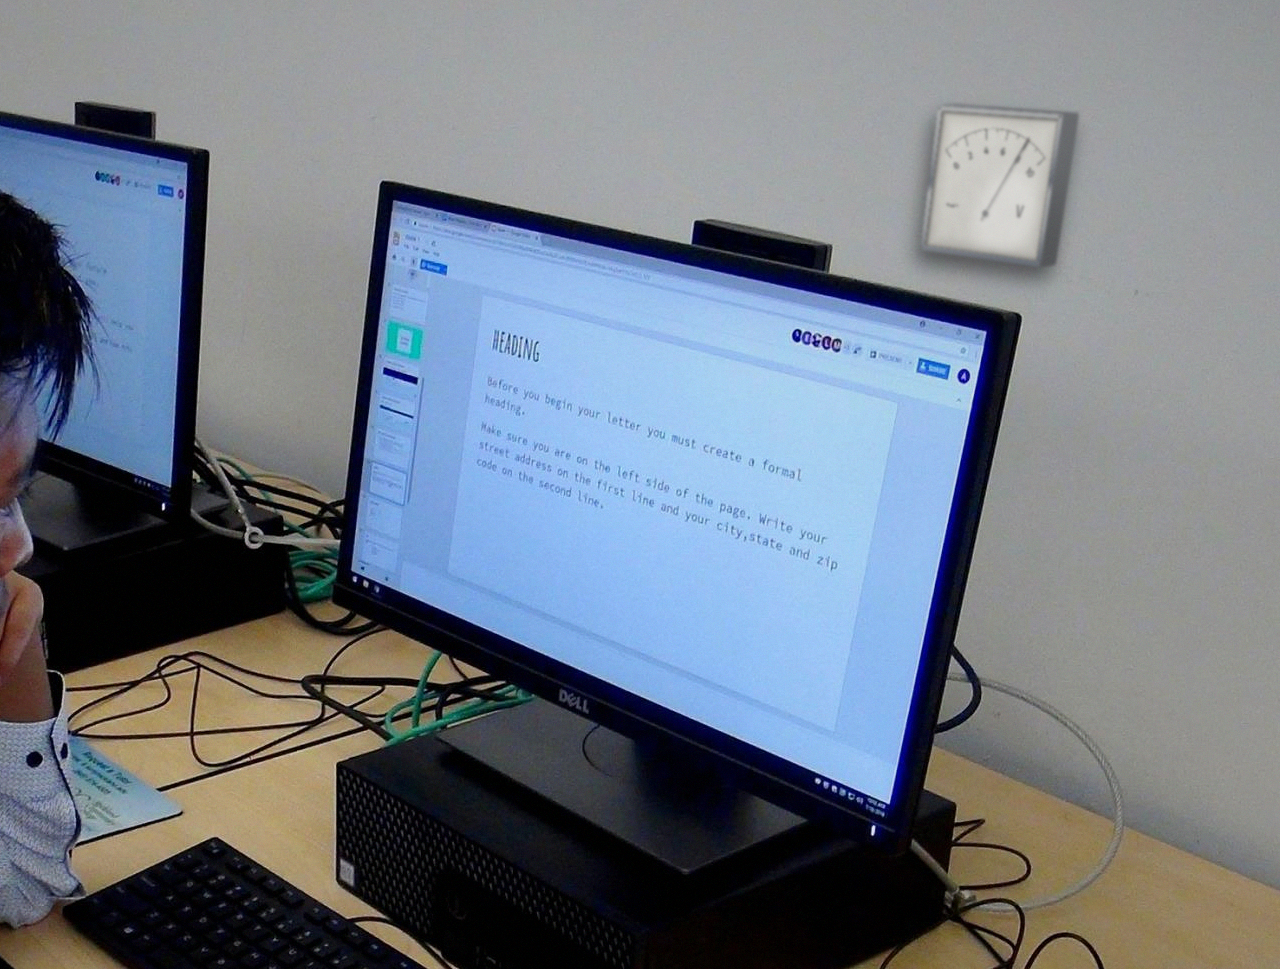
8 V
